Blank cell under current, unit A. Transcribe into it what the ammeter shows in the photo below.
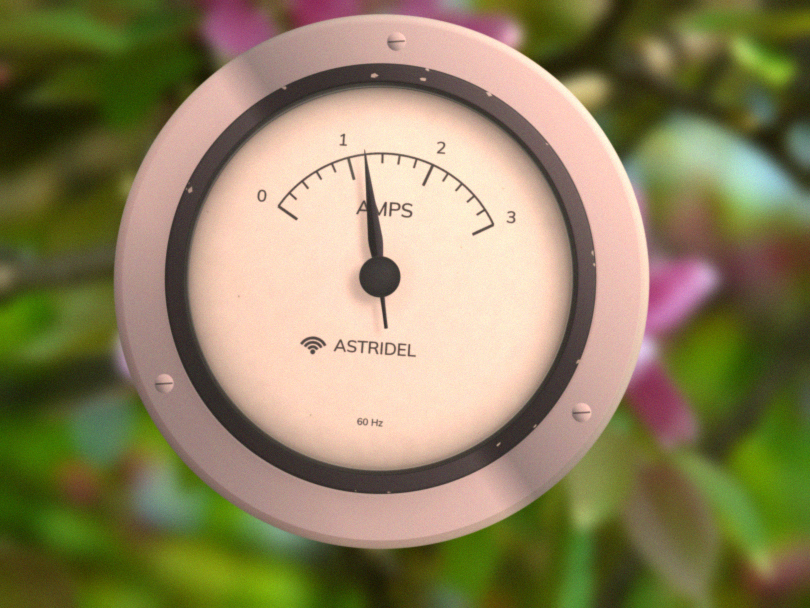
1.2 A
